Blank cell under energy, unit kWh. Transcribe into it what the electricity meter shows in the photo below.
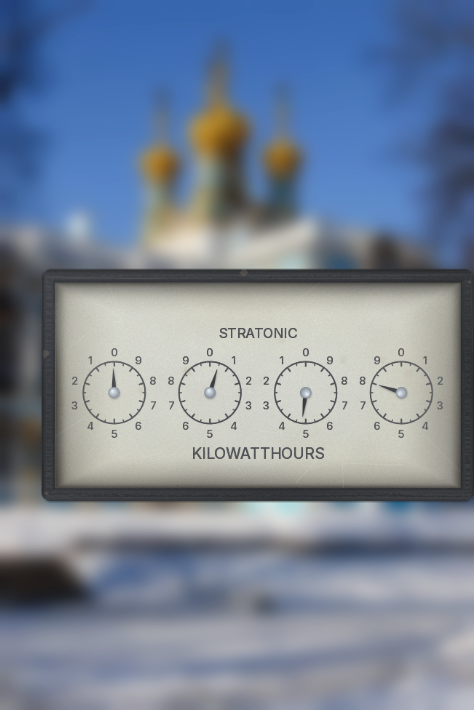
48 kWh
